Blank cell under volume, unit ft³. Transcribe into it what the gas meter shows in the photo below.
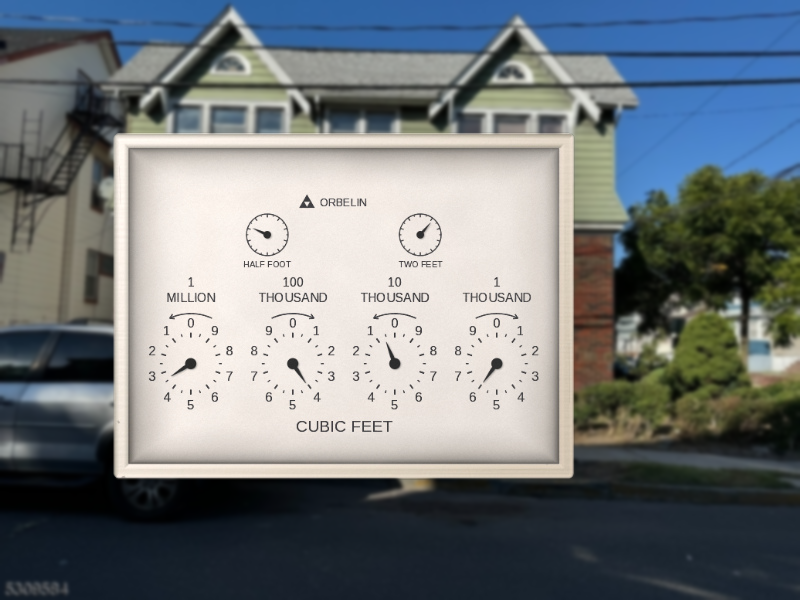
340600 ft³
